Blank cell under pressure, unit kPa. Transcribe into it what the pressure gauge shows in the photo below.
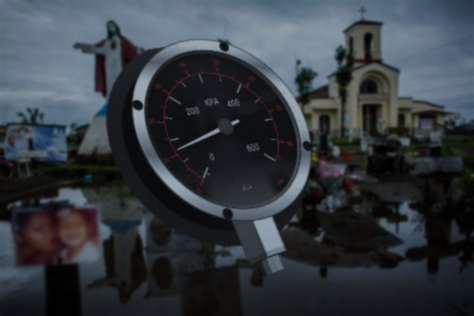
75 kPa
